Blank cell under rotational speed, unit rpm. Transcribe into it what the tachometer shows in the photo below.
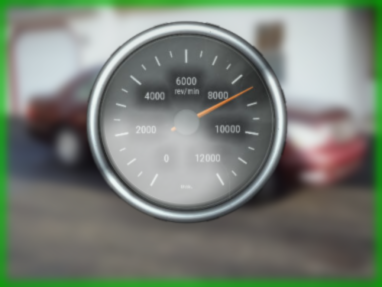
8500 rpm
